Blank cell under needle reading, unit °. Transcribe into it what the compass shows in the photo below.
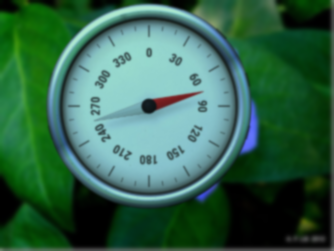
75 °
